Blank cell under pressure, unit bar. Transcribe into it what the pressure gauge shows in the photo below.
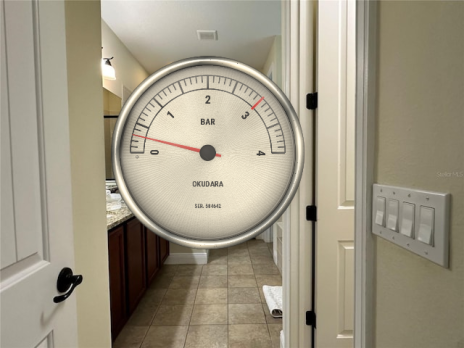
0.3 bar
